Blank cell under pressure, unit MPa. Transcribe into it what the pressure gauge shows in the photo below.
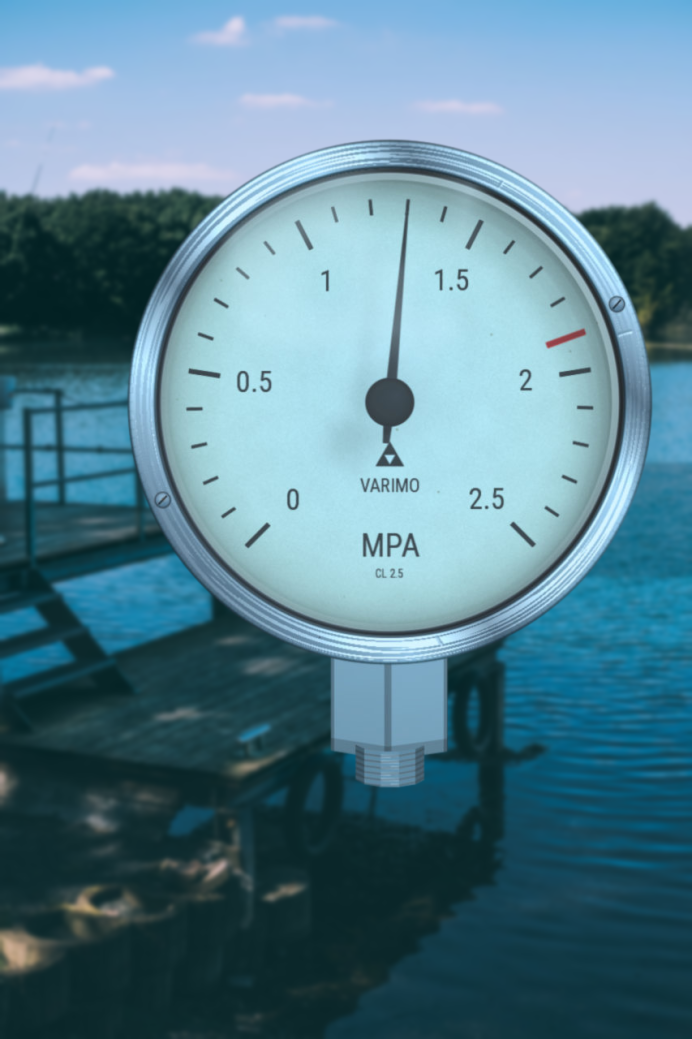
1.3 MPa
